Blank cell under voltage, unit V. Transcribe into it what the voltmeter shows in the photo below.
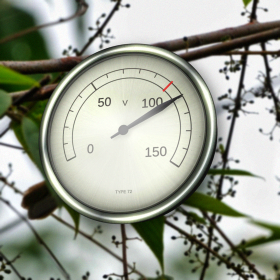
110 V
